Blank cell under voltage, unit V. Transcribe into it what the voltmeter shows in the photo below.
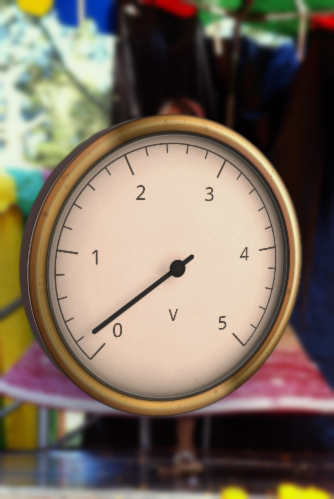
0.2 V
